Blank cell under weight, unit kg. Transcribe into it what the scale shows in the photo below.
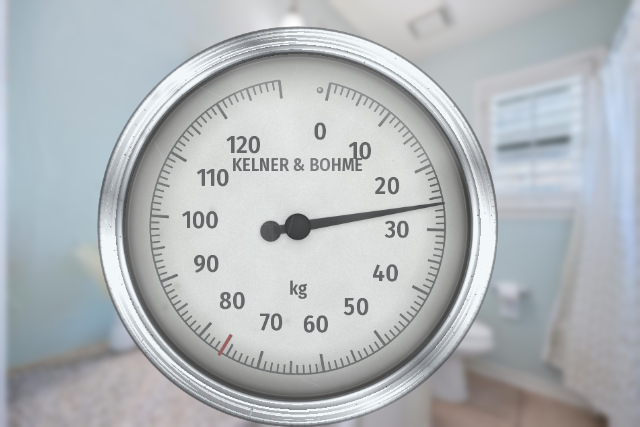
26 kg
